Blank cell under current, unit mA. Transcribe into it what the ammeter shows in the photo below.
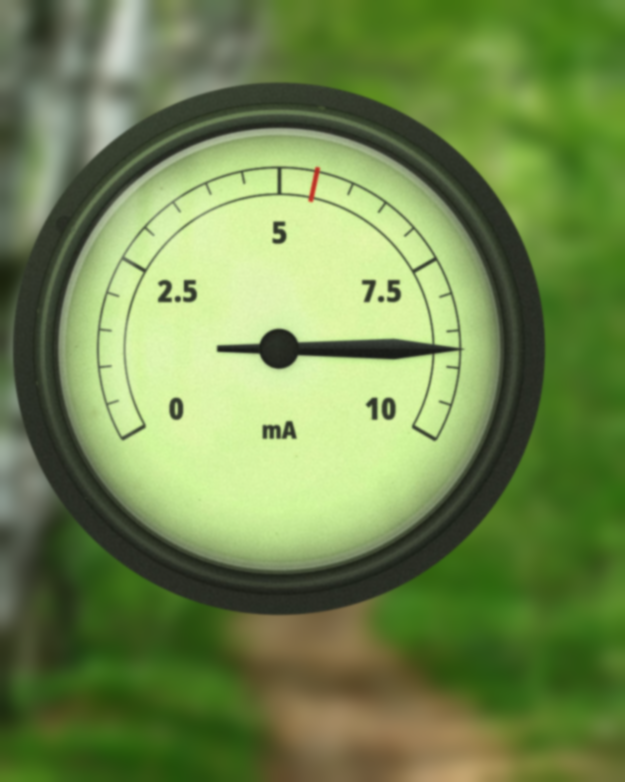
8.75 mA
